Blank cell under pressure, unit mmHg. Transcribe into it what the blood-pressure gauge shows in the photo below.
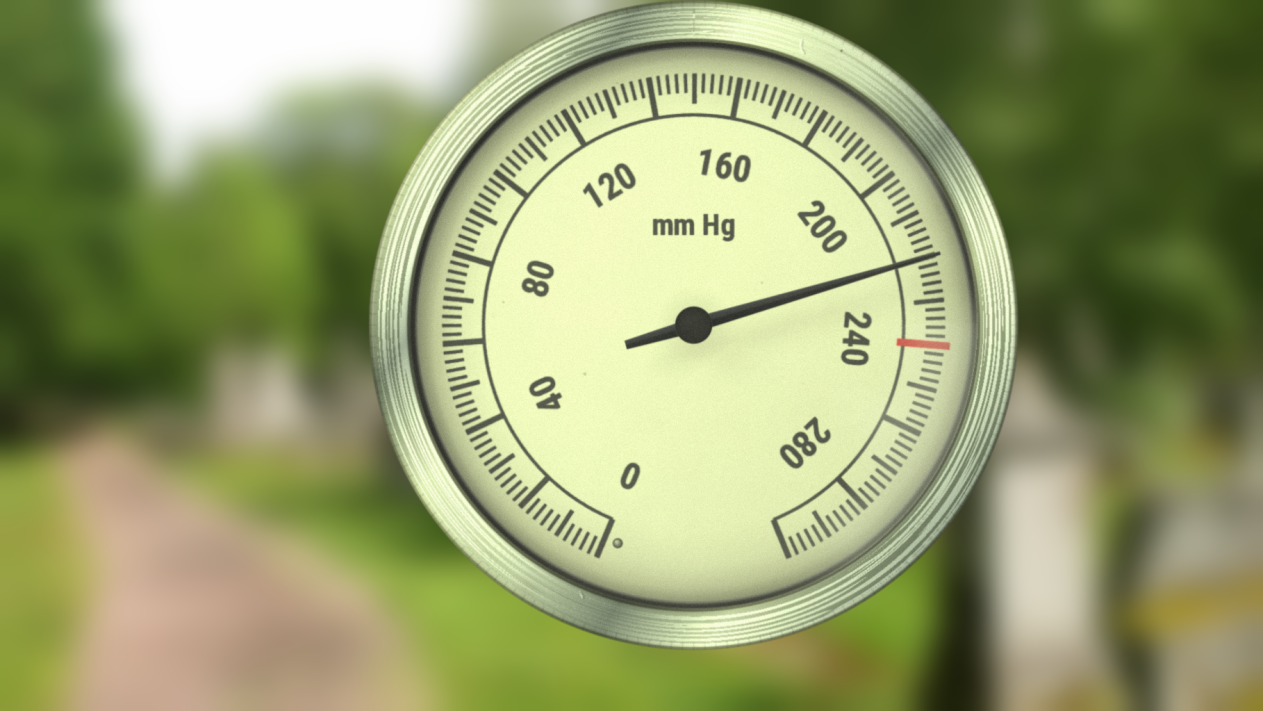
220 mmHg
